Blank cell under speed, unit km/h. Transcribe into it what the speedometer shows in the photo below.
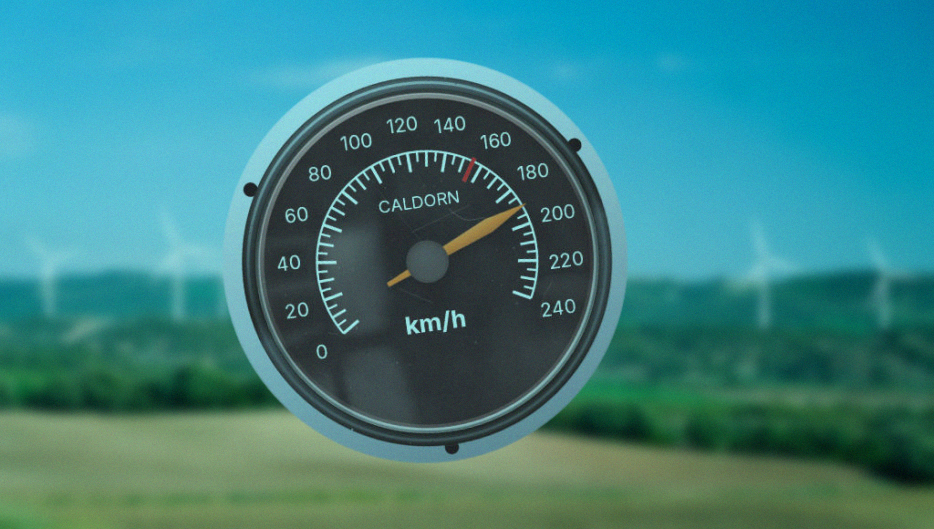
190 km/h
